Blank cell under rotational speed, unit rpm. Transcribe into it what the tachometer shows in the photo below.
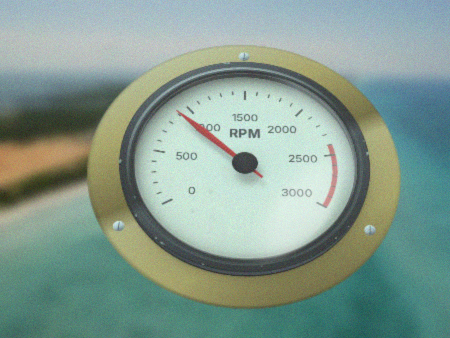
900 rpm
